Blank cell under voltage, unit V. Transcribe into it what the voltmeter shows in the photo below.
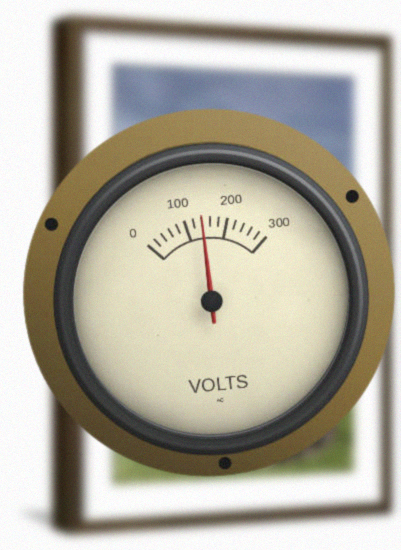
140 V
